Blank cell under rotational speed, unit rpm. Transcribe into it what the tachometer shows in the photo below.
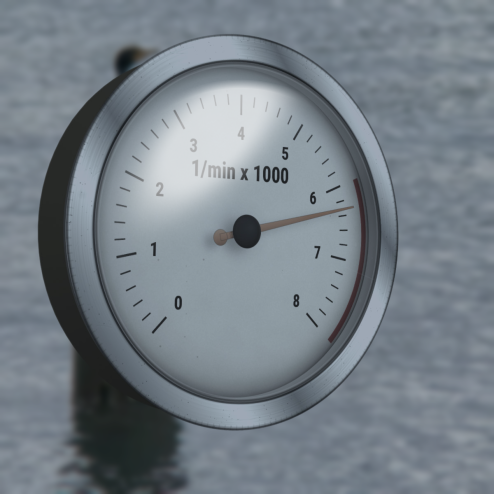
6300 rpm
